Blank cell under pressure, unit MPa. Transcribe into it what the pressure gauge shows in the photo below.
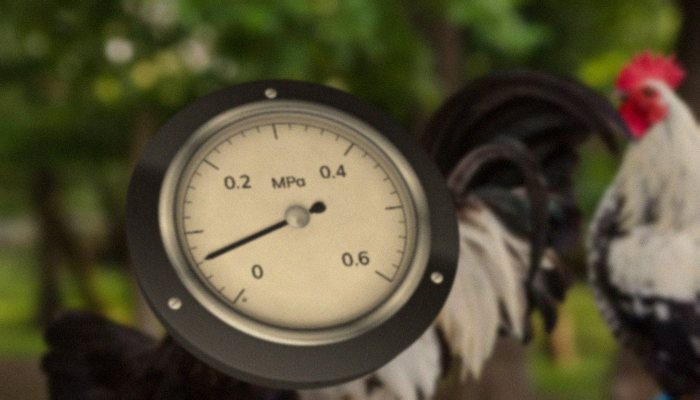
0.06 MPa
